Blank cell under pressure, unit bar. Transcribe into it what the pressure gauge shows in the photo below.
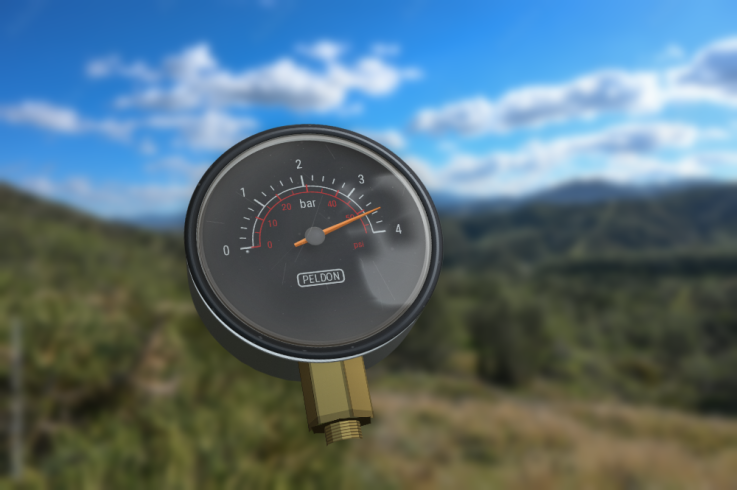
3.6 bar
